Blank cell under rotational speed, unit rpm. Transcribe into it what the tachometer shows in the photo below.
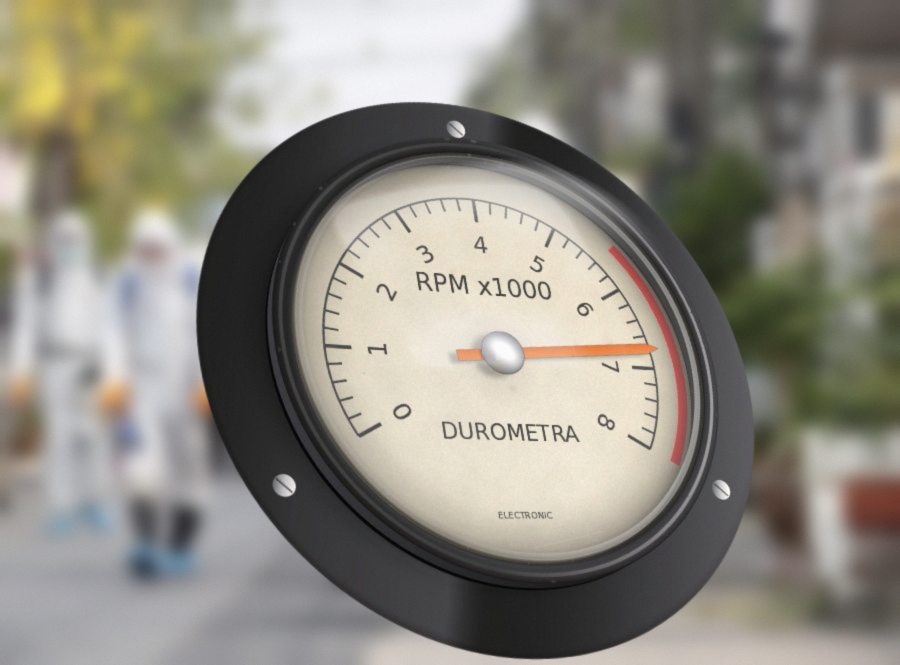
6800 rpm
